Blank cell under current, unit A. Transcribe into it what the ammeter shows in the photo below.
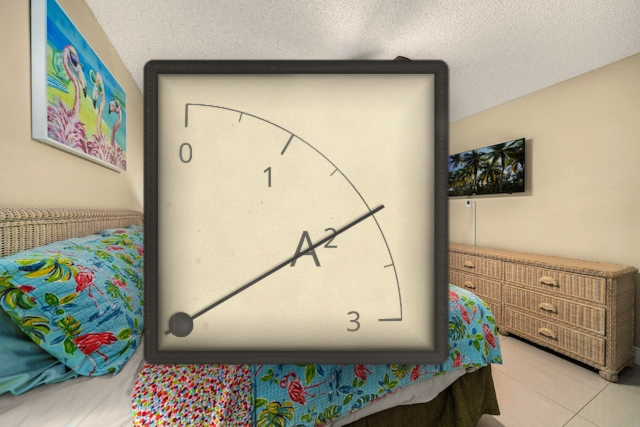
2 A
